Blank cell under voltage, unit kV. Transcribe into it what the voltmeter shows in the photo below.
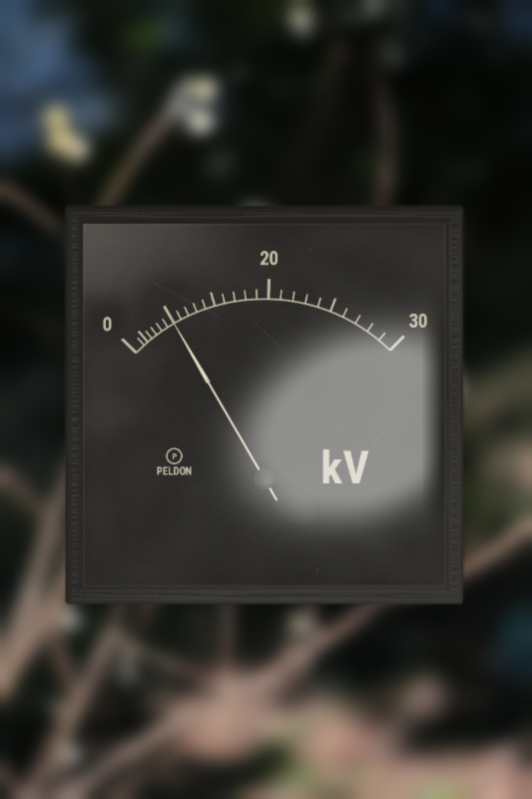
10 kV
